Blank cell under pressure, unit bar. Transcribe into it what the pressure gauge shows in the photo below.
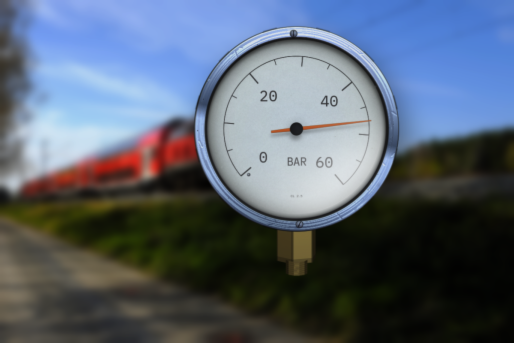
47.5 bar
